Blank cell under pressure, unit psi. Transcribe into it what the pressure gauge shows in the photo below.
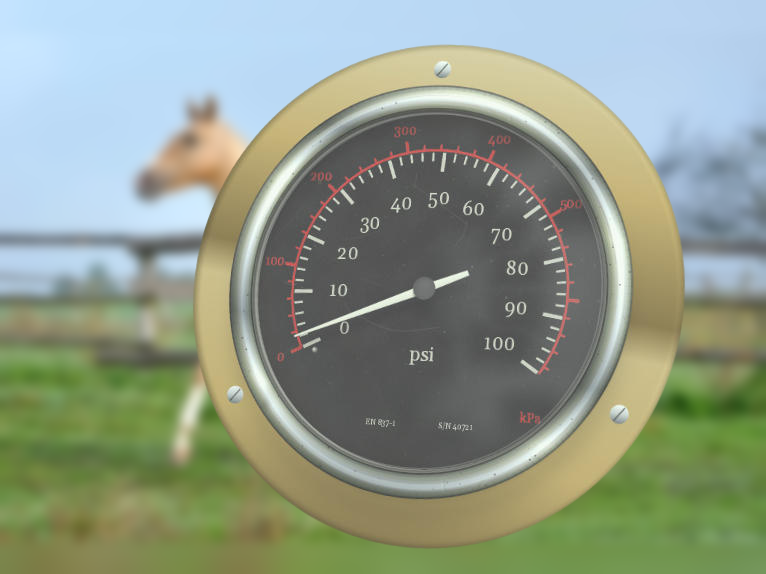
2 psi
